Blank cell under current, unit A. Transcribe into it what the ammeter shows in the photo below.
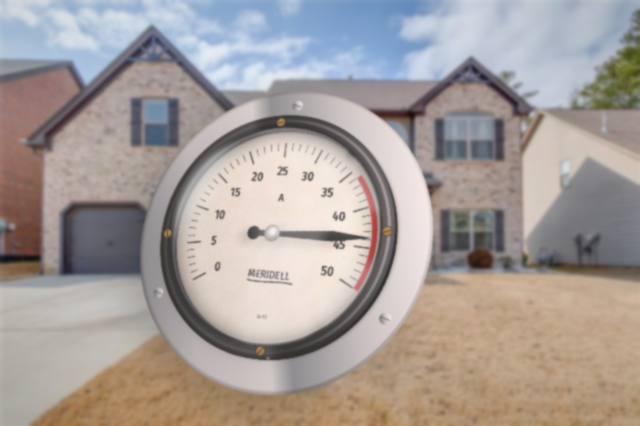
44 A
